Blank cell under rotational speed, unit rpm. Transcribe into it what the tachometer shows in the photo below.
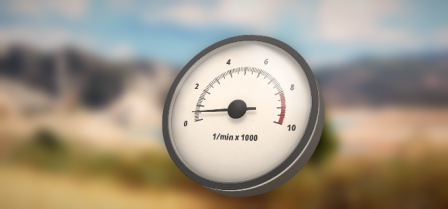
500 rpm
